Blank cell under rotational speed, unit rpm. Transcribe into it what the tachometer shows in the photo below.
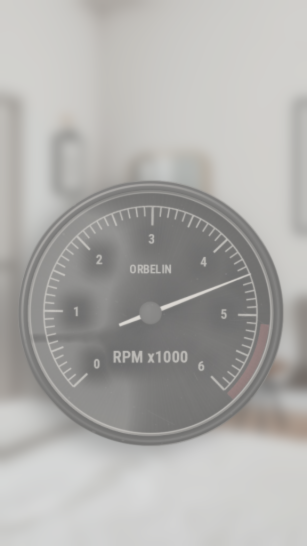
4500 rpm
